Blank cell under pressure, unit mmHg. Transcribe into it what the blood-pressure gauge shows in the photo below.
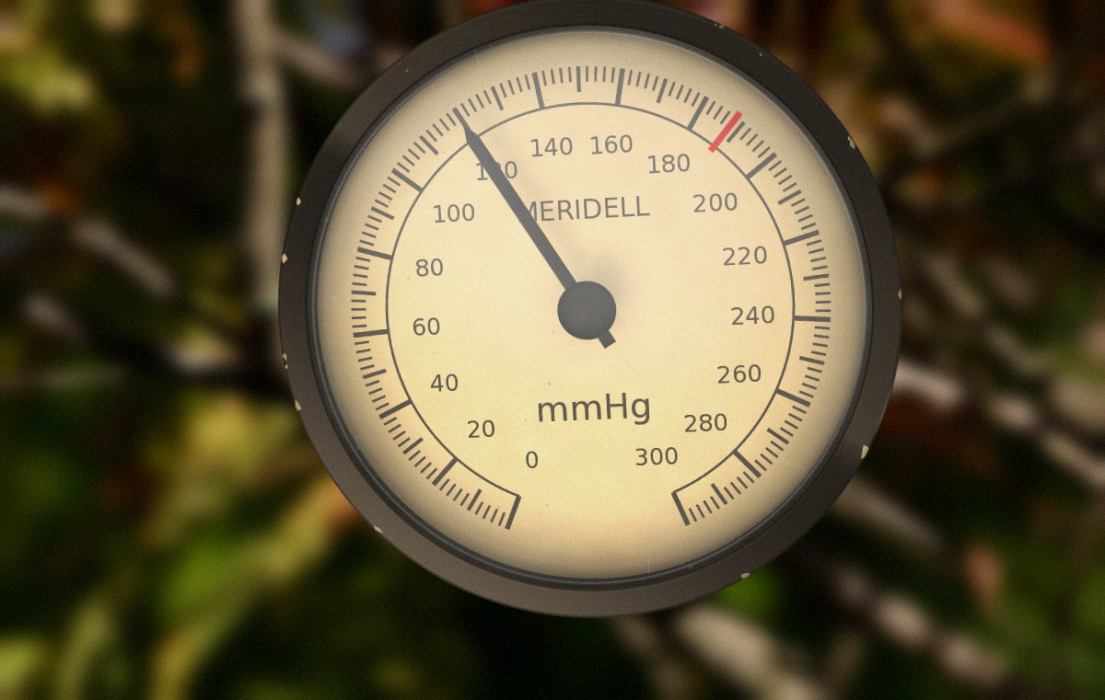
120 mmHg
